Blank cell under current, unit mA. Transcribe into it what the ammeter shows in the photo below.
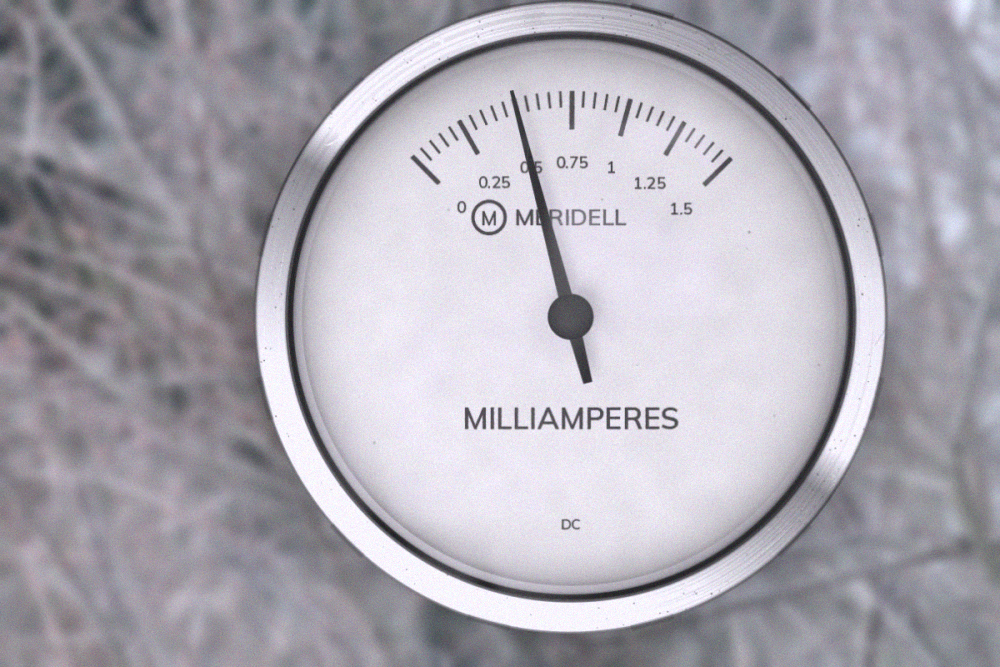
0.5 mA
